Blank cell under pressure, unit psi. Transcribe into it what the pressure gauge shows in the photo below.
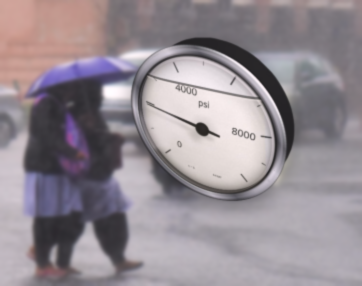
2000 psi
